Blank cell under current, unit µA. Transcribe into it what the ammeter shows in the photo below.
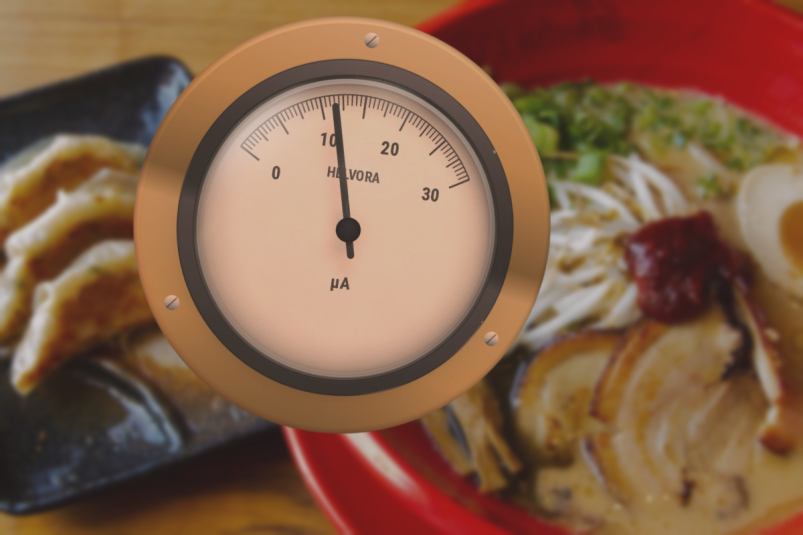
11.5 µA
